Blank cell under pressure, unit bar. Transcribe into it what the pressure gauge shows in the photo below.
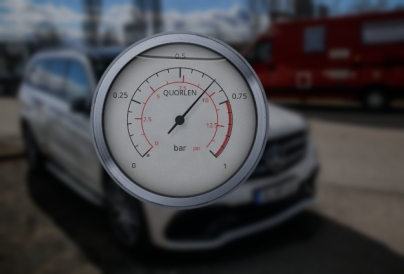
0.65 bar
